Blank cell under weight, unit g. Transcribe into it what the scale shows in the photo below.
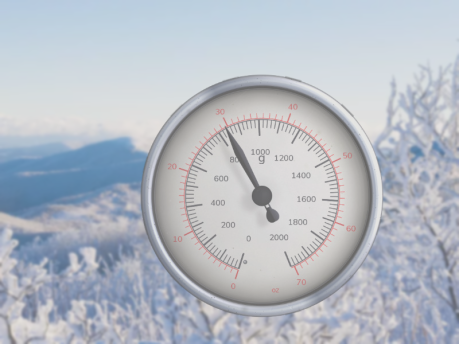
840 g
